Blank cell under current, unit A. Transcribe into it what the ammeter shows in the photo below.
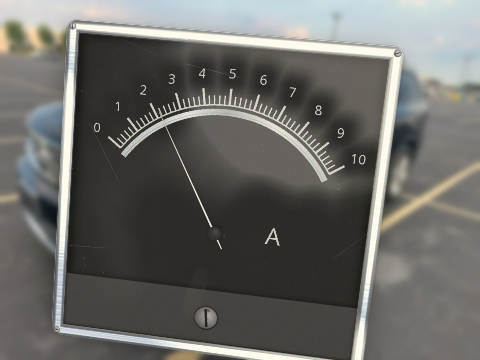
2.2 A
